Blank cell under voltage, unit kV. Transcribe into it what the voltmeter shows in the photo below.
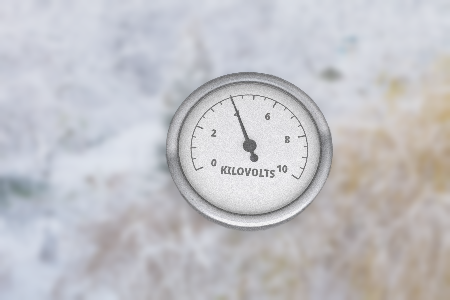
4 kV
